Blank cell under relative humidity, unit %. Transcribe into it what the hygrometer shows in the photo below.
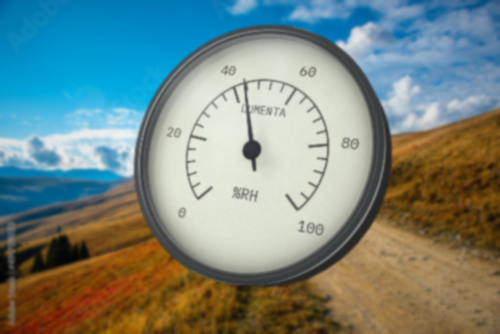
44 %
